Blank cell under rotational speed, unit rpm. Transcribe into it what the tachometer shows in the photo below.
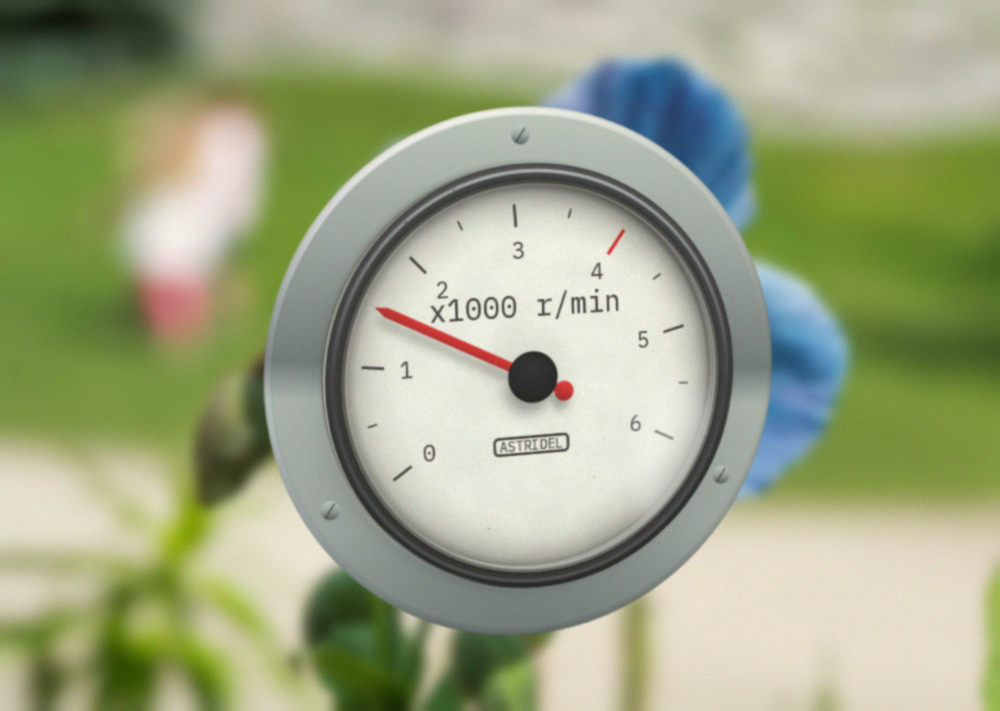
1500 rpm
